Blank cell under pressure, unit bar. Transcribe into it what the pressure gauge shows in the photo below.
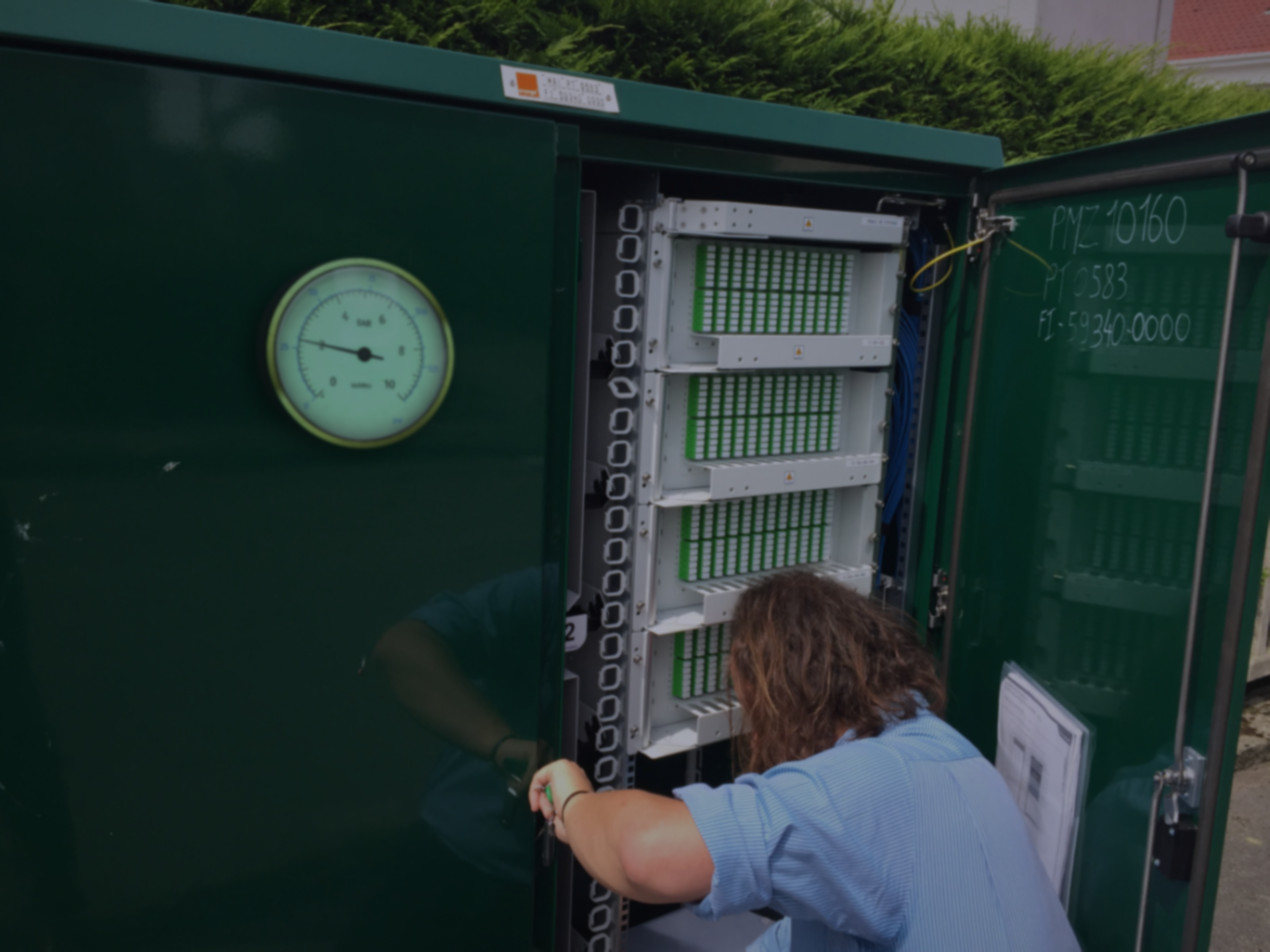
2 bar
